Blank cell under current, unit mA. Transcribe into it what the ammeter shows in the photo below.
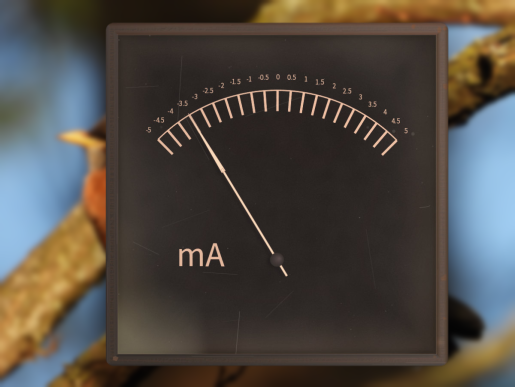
-3.5 mA
